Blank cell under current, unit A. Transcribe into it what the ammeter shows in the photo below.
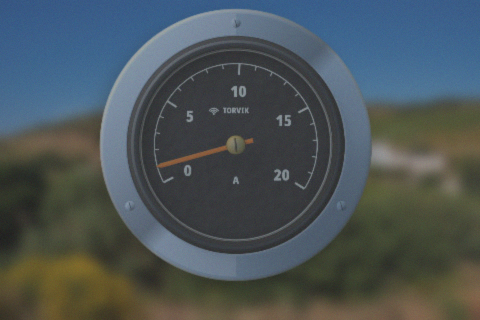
1 A
